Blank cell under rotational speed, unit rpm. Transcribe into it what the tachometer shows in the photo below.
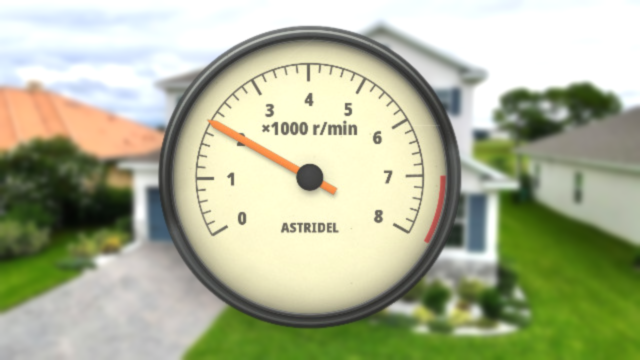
2000 rpm
